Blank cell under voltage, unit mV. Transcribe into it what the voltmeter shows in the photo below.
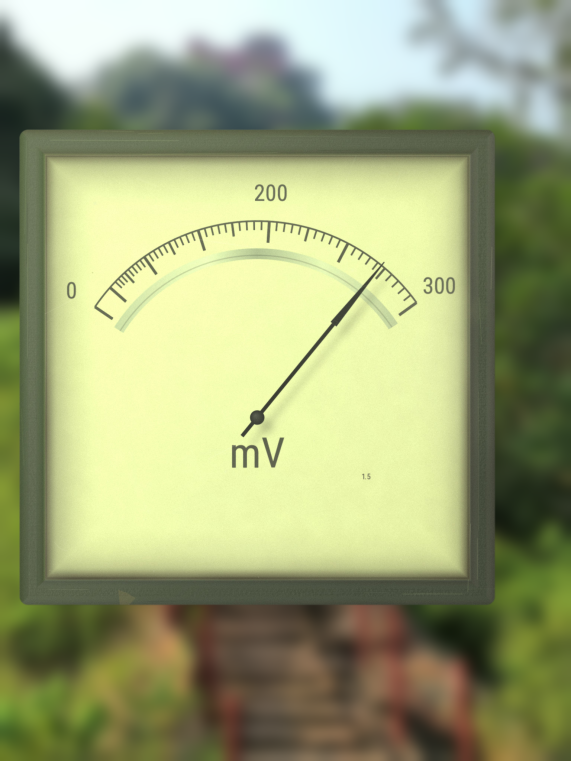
272.5 mV
